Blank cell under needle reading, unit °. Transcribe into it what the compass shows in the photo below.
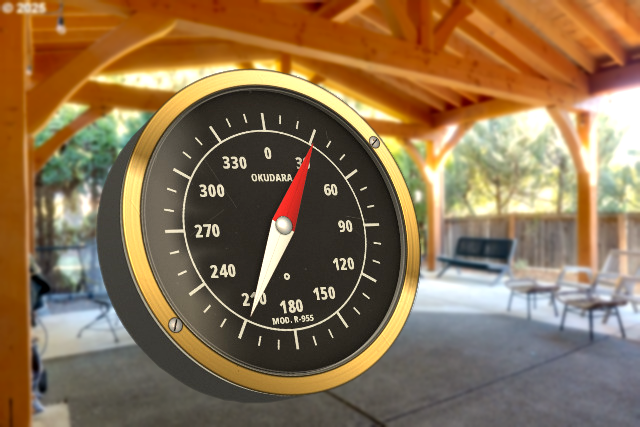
30 °
